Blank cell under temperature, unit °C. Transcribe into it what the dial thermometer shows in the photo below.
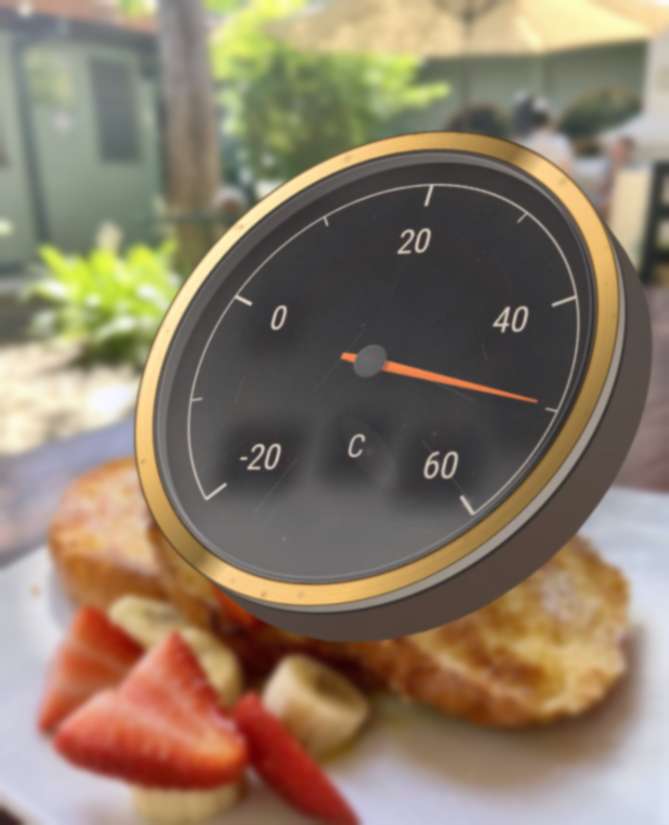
50 °C
